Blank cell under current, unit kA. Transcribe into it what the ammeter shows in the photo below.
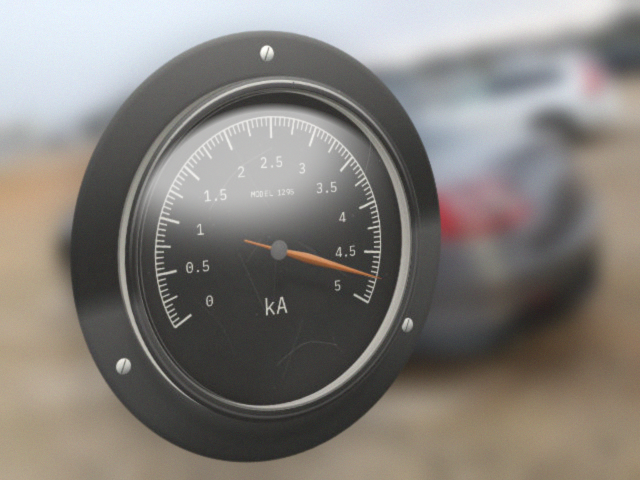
4.75 kA
